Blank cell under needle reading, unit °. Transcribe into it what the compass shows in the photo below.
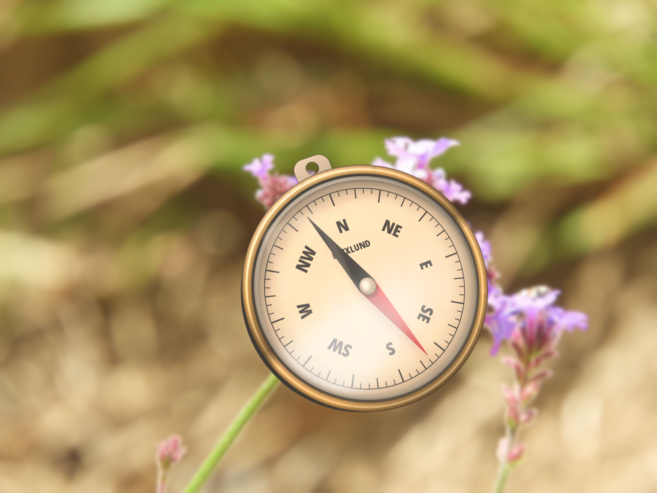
160 °
